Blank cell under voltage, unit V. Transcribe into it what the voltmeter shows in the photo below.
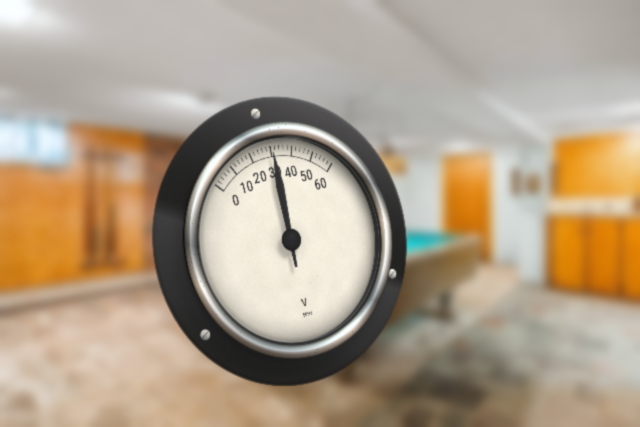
30 V
